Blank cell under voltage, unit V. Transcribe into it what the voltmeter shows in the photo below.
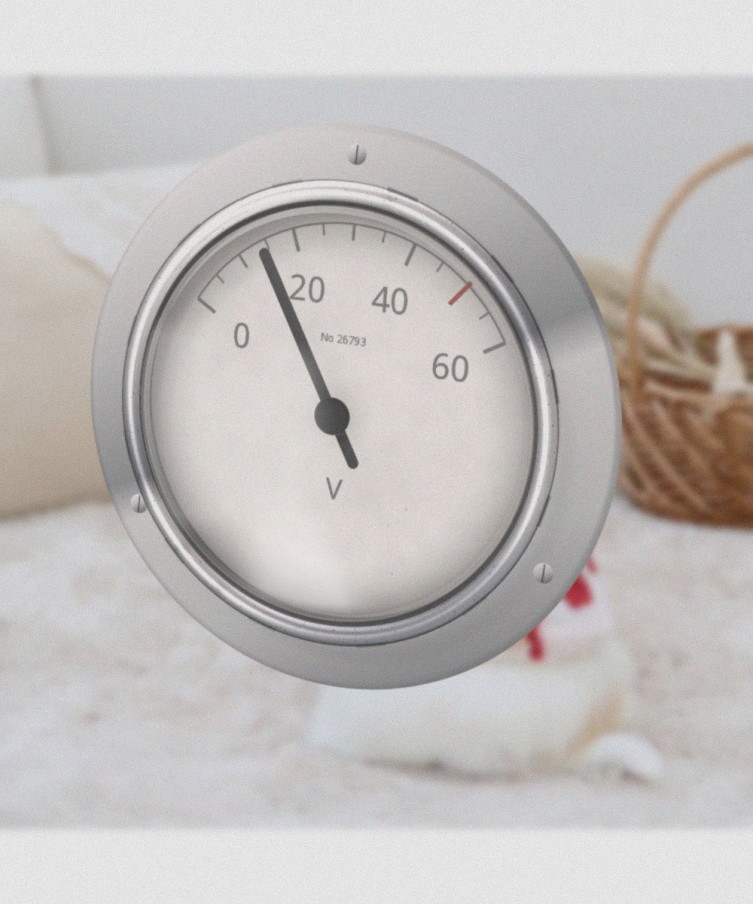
15 V
